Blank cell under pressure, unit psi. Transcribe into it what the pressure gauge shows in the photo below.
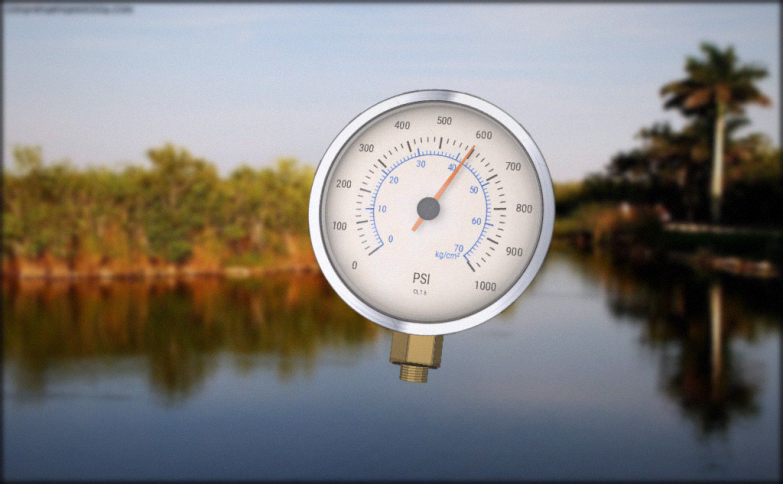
600 psi
